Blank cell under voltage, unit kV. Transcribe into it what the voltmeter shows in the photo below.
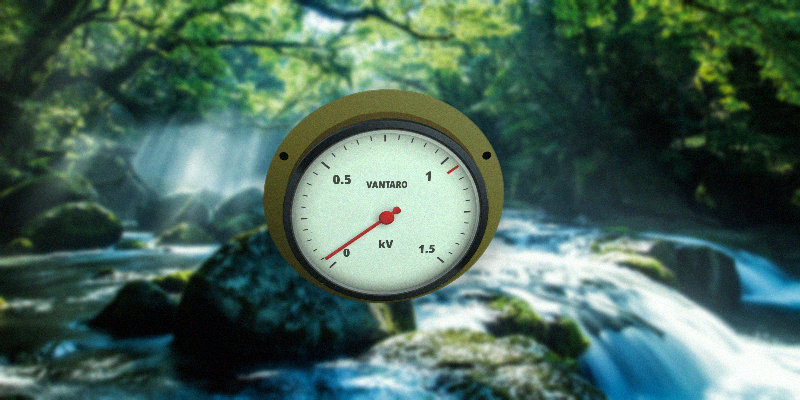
0.05 kV
